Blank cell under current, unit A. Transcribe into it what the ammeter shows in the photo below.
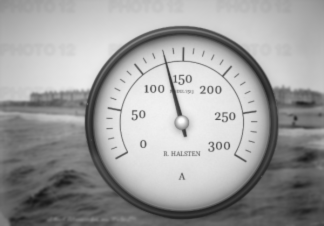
130 A
